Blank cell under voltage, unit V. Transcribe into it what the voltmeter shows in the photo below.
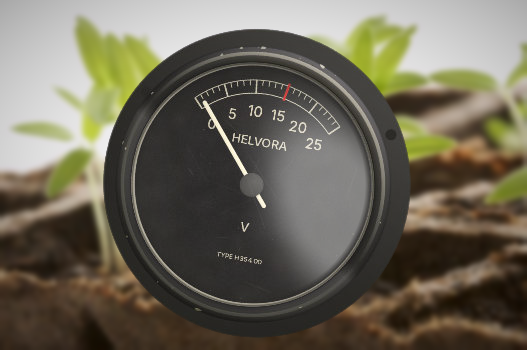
1 V
